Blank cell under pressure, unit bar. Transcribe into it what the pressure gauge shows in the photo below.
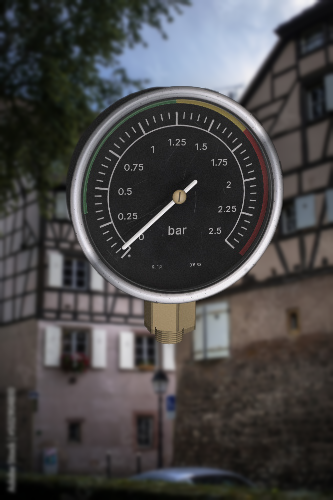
0.05 bar
